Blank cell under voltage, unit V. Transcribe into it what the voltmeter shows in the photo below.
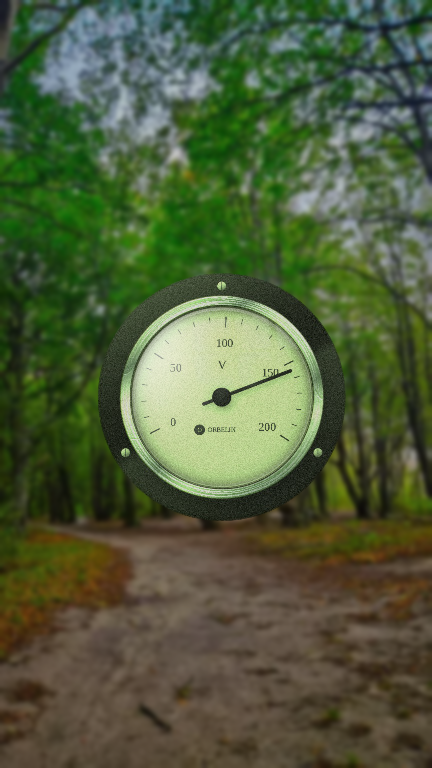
155 V
